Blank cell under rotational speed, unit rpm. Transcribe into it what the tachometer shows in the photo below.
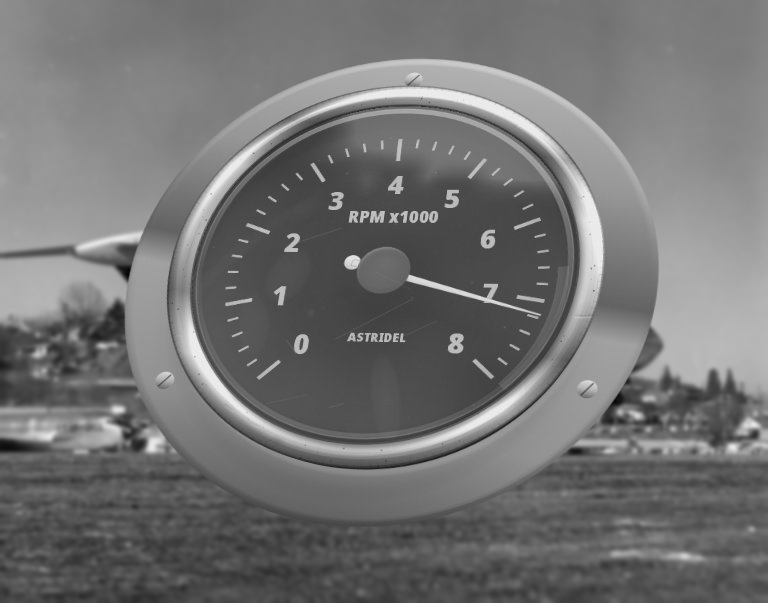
7200 rpm
